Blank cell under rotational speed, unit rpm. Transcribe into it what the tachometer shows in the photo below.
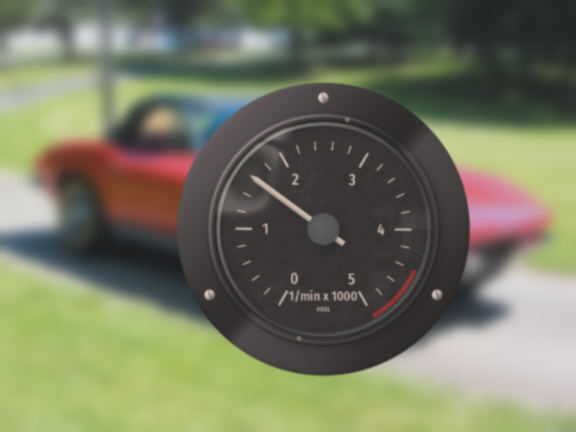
1600 rpm
